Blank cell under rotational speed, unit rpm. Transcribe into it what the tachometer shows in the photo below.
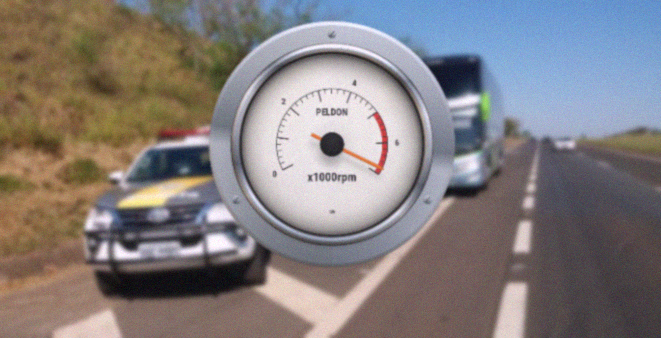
6800 rpm
